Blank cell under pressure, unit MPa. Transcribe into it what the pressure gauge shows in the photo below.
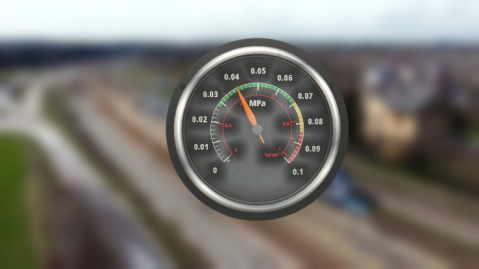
0.04 MPa
